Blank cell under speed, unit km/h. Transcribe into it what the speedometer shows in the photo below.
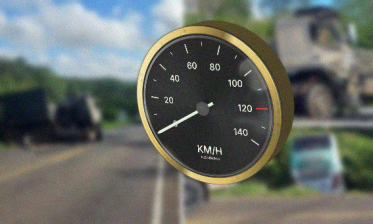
0 km/h
